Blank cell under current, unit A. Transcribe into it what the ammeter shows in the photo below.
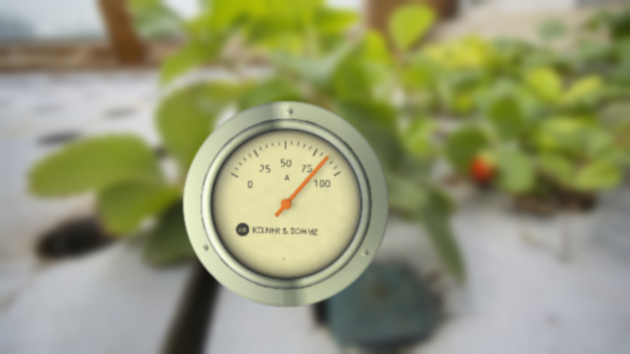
85 A
